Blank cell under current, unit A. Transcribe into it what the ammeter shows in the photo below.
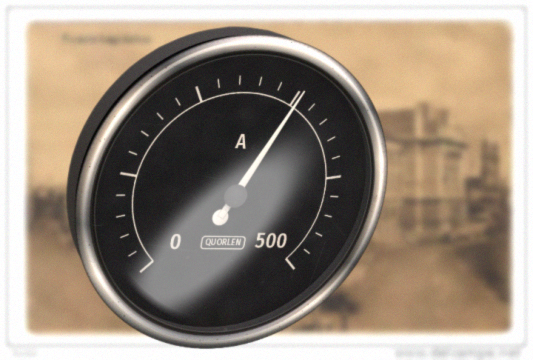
300 A
